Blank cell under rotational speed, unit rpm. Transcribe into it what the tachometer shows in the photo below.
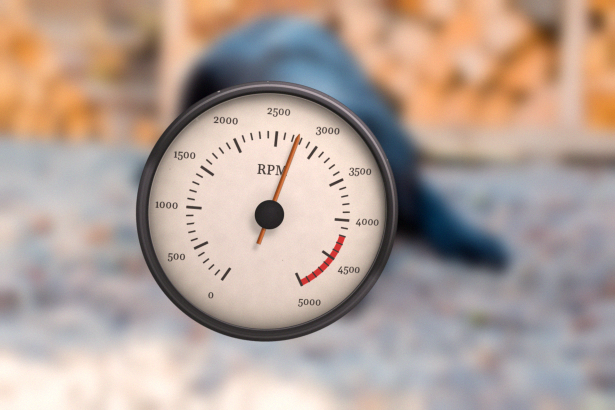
2750 rpm
